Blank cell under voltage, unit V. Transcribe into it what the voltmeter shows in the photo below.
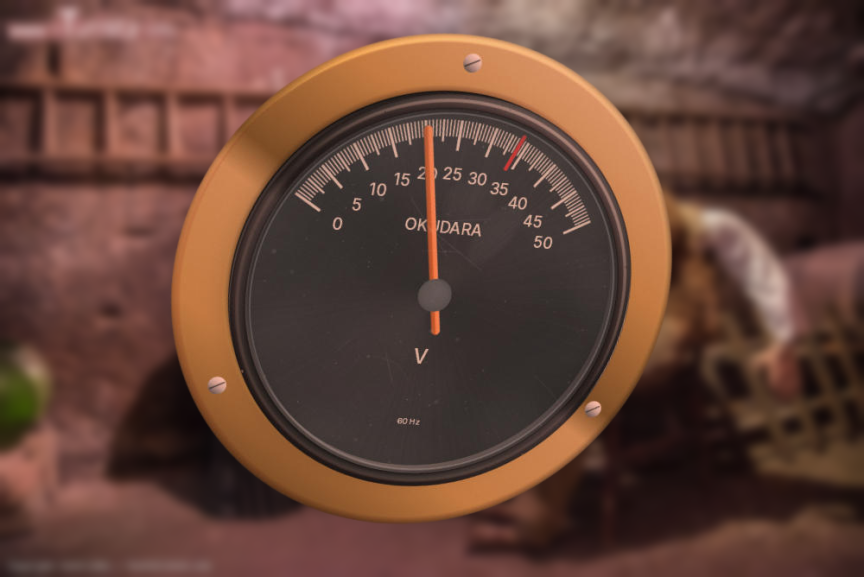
20 V
